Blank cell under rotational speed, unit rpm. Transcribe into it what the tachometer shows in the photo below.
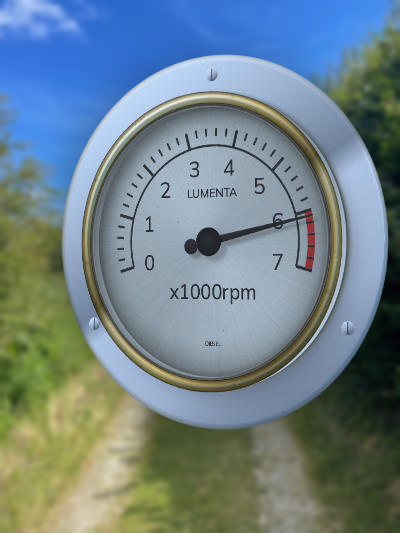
6100 rpm
